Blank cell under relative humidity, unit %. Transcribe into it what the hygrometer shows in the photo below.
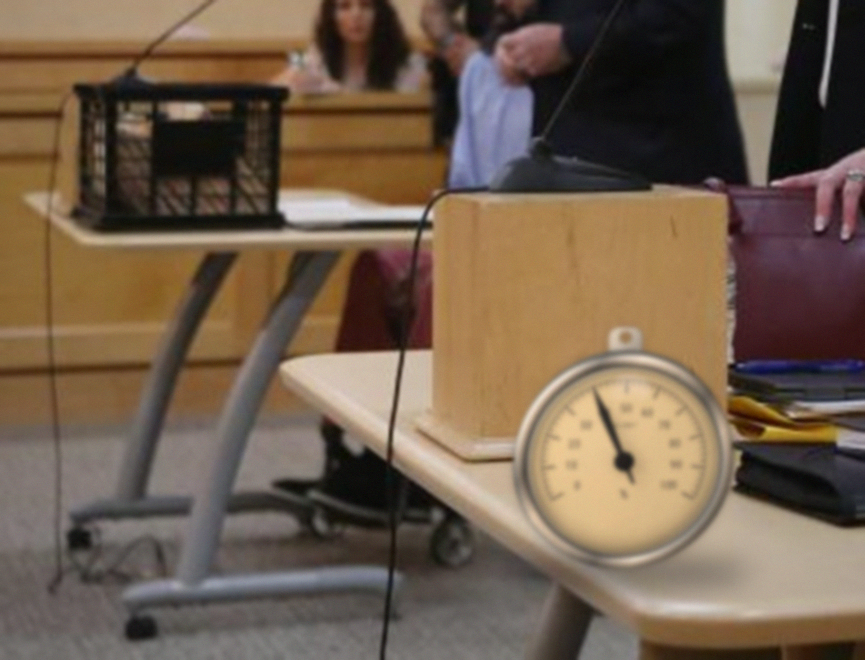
40 %
